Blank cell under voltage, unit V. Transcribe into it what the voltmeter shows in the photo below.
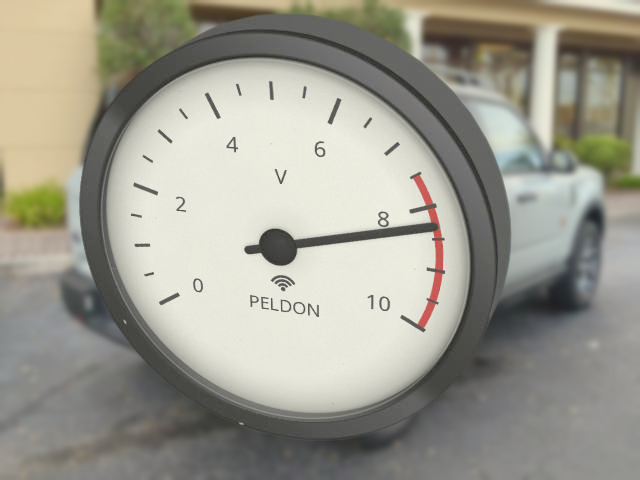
8.25 V
